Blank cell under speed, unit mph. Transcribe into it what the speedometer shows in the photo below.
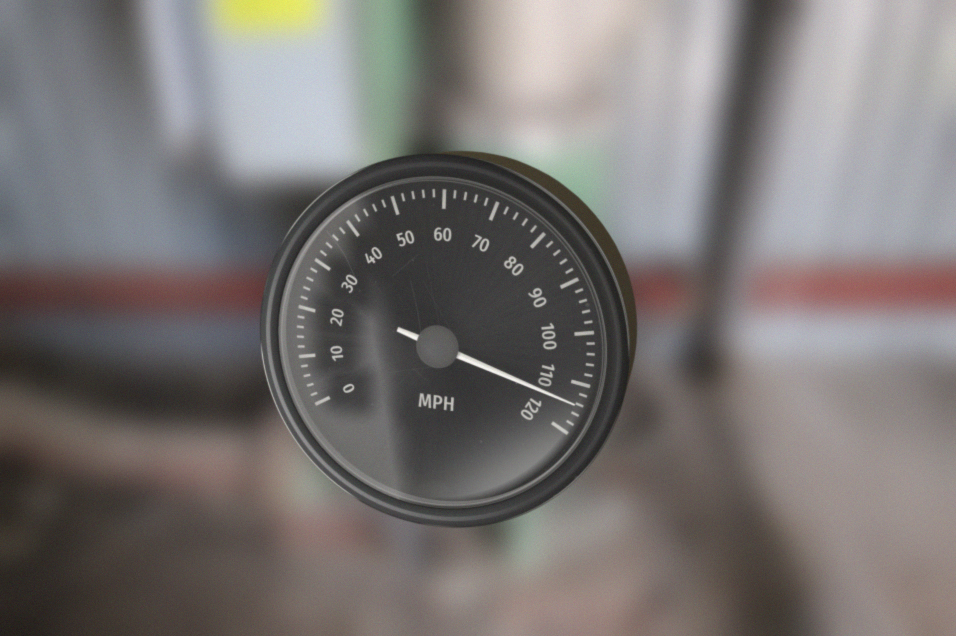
114 mph
